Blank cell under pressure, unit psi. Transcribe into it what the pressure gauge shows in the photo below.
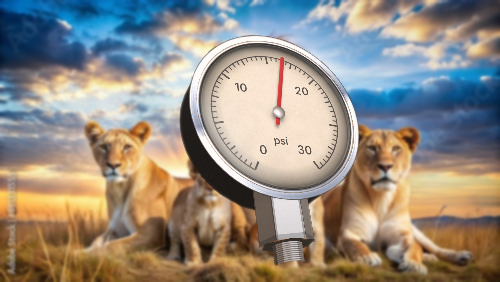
16.5 psi
